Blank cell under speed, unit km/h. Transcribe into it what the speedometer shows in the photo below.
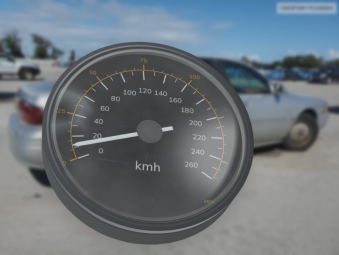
10 km/h
